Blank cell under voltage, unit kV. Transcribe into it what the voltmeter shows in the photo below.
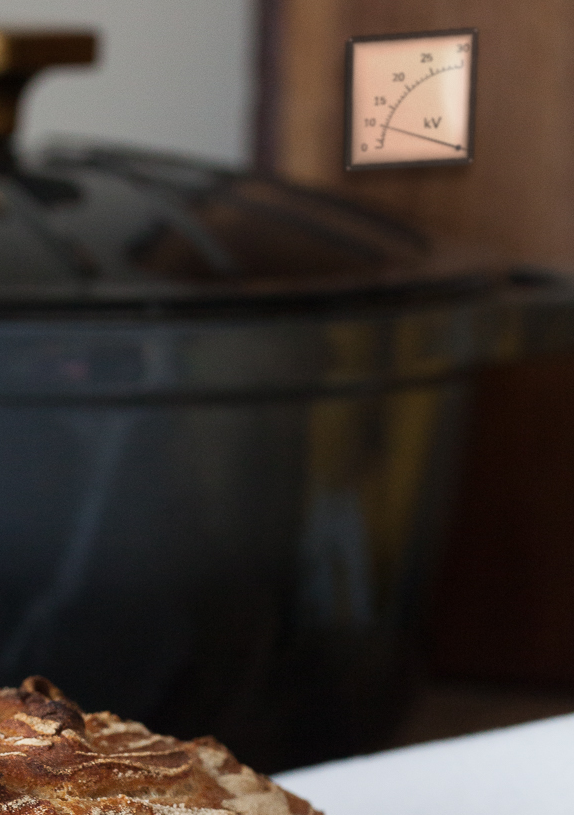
10 kV
